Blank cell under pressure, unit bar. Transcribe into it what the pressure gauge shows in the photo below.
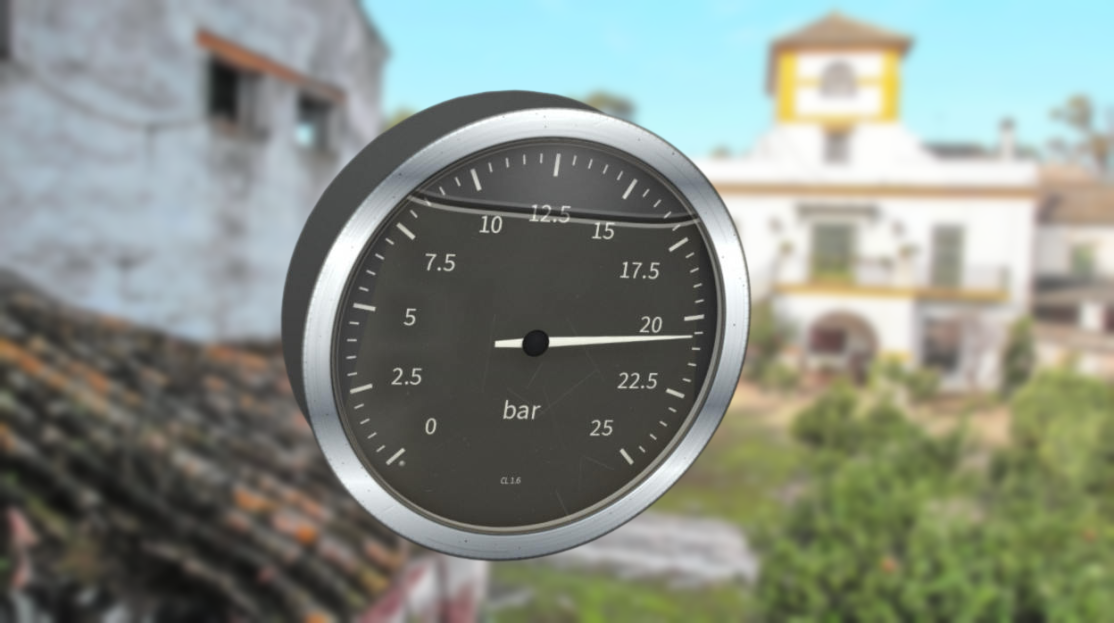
20.5 bar
